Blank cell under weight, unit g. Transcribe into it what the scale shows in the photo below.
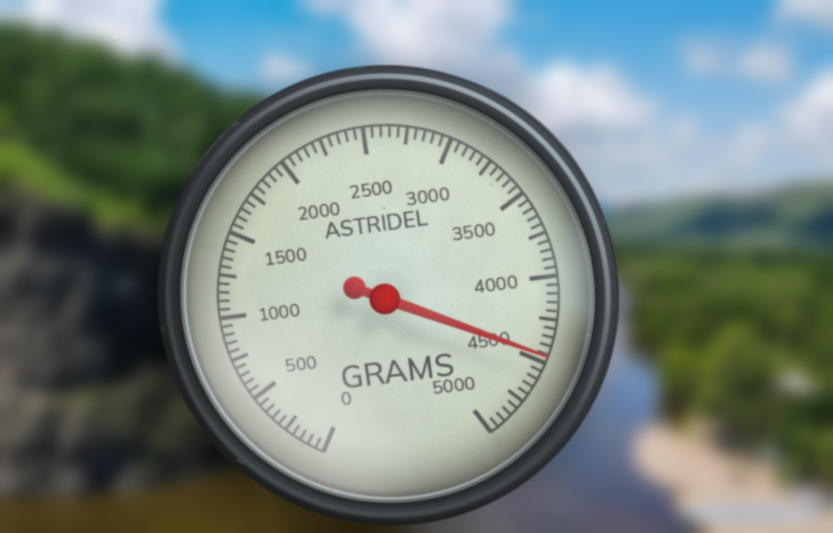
4450 g
